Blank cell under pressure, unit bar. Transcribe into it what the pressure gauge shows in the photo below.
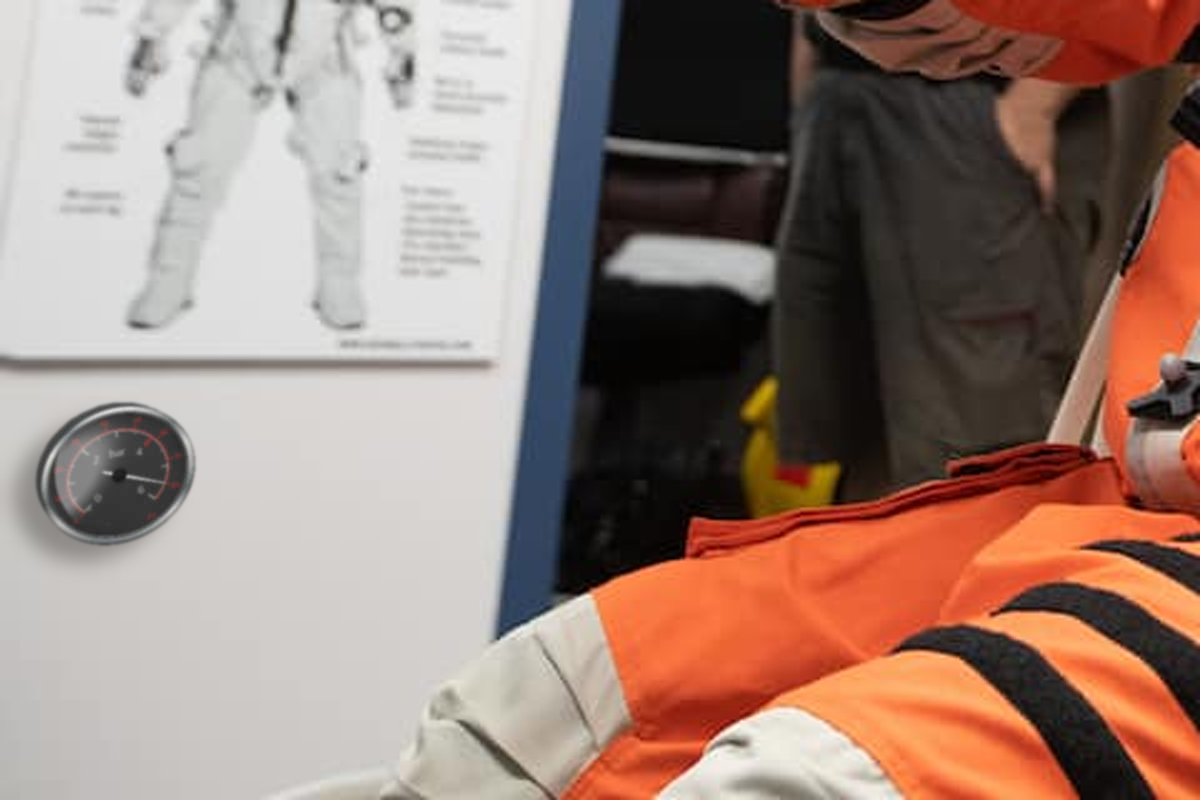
5.5 bar
